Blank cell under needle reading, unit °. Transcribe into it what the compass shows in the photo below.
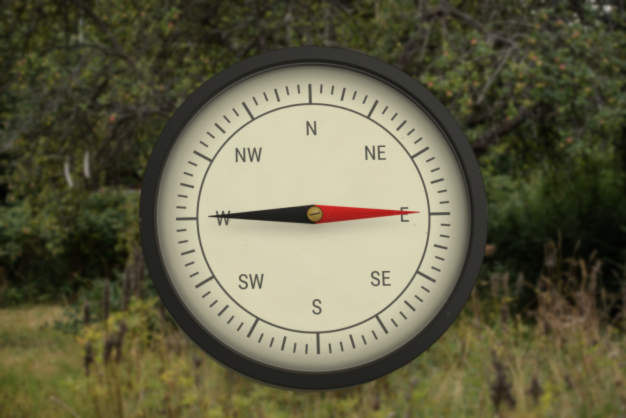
90 °
